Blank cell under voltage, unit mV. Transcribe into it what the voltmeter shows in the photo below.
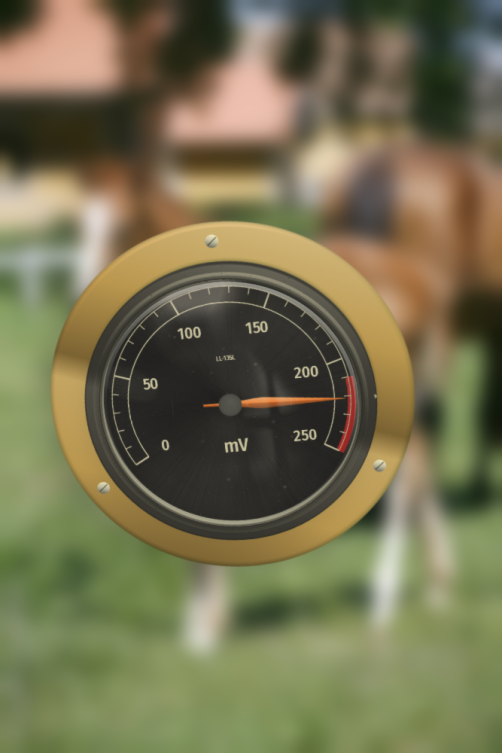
220 mV
